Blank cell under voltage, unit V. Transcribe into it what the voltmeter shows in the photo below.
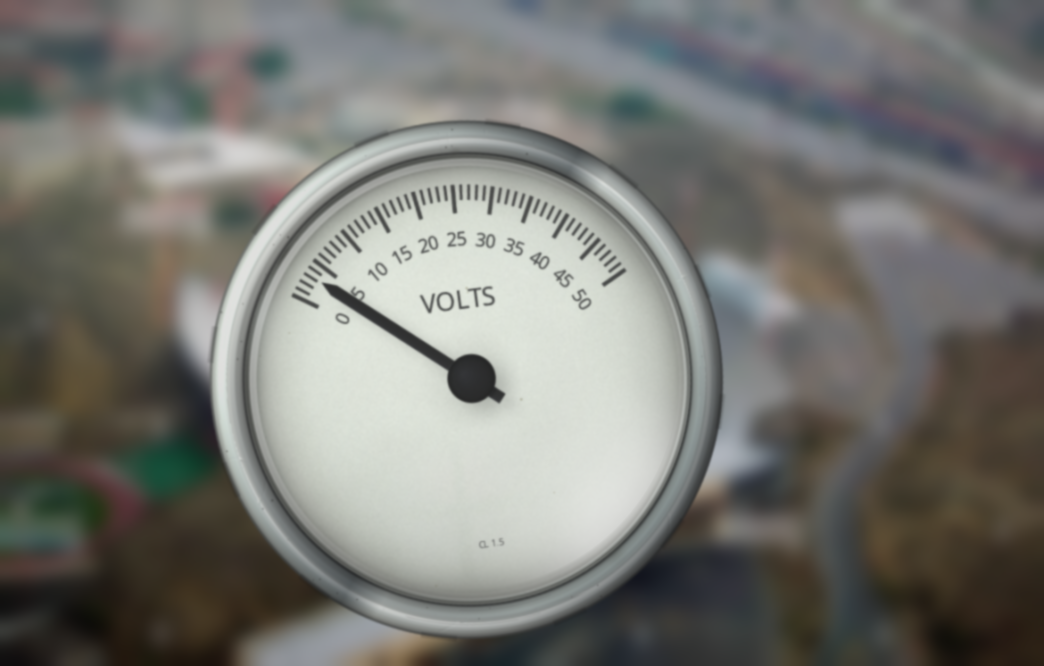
3 V
